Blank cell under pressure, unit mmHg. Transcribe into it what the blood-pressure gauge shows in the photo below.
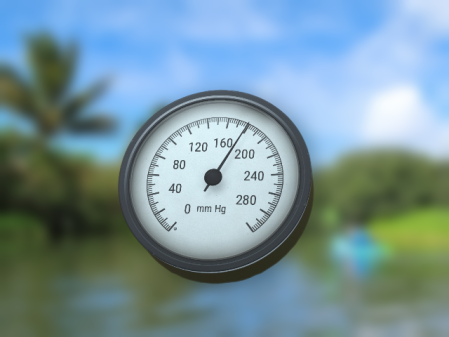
180 mmHg
